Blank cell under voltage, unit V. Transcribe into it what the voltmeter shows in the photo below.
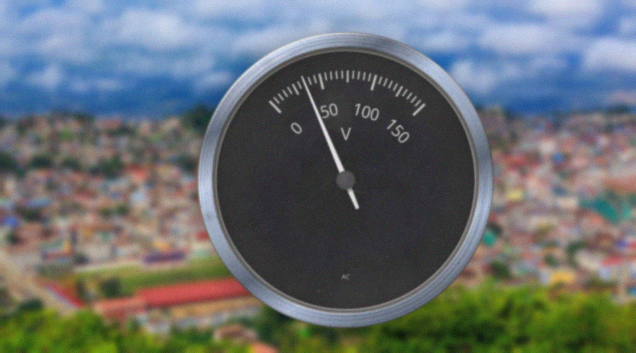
35 V
